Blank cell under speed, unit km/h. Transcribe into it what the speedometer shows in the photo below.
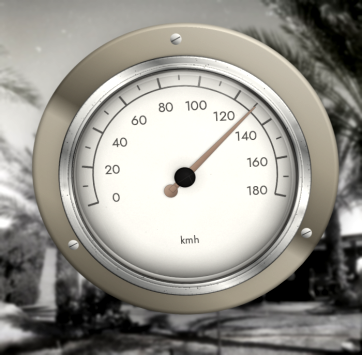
130 km/h
